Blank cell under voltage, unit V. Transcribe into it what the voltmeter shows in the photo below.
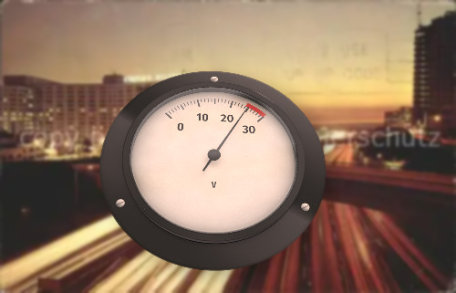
25 V
